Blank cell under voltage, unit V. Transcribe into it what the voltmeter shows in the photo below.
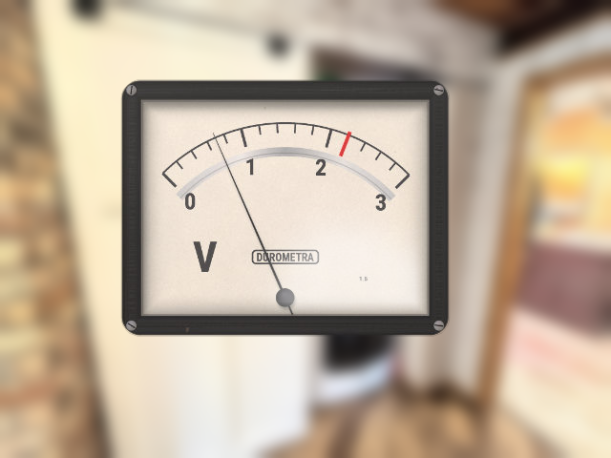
0.7 V
